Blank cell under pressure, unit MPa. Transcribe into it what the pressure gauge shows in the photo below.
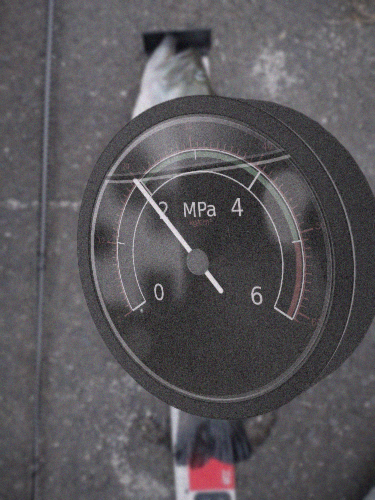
2 MPa
